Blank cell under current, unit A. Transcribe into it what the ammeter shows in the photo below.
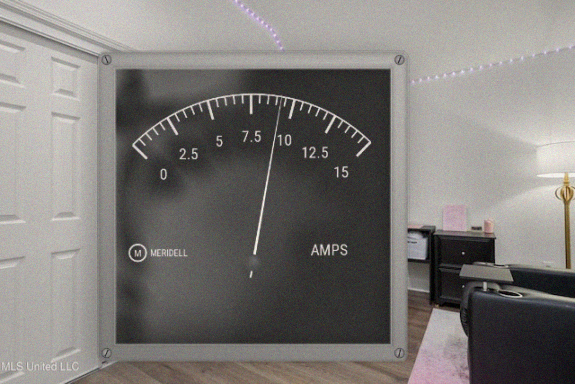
9.25 A
